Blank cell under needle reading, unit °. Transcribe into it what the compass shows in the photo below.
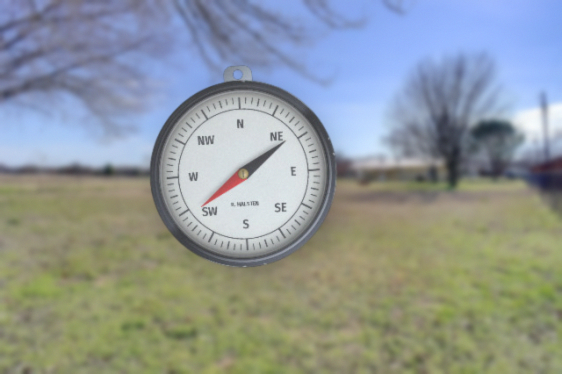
235 °
